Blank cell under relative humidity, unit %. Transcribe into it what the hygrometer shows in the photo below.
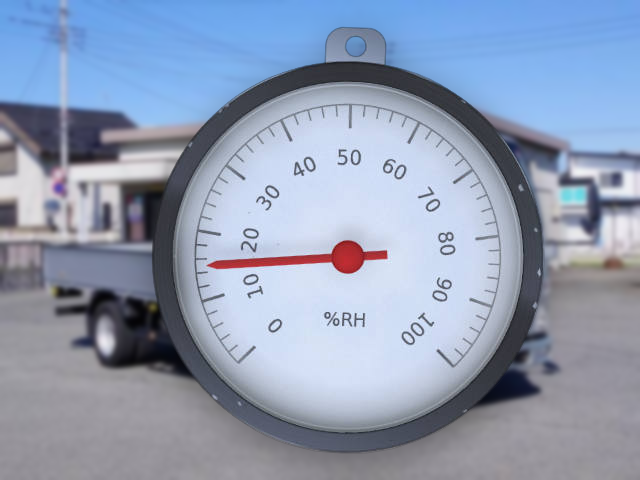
15 %
